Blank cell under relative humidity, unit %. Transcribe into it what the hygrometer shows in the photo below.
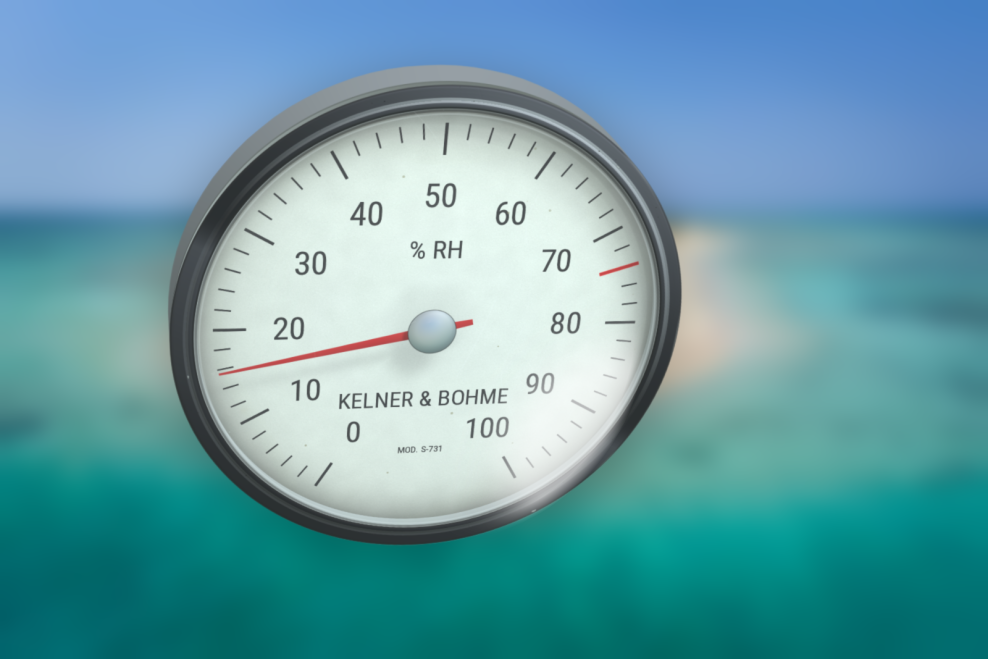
16 %
